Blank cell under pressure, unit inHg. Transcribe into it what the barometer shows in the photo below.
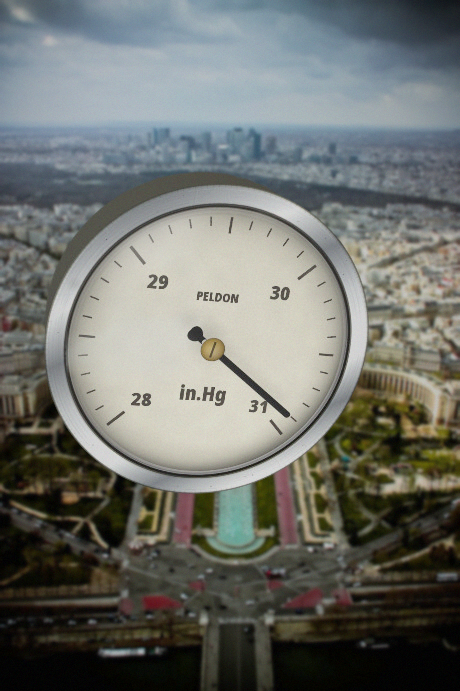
30.9 inHg
